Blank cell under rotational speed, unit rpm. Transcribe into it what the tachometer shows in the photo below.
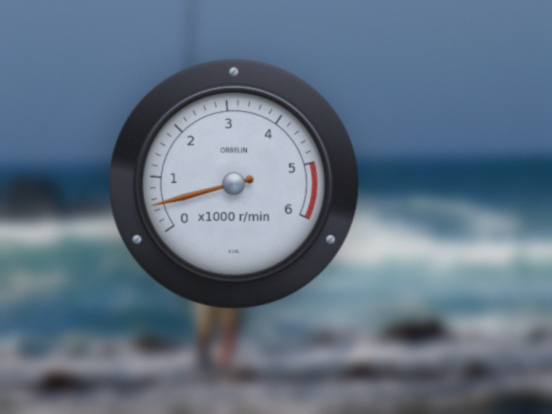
500 rpm
